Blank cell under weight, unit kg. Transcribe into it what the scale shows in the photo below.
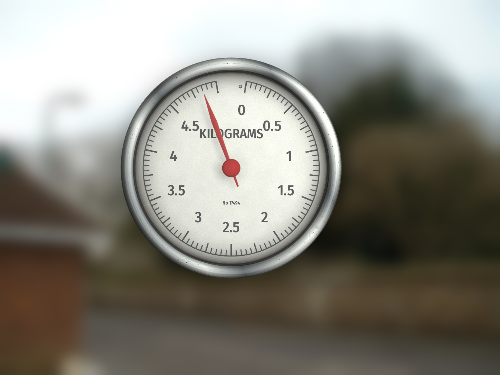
4.85 kg
